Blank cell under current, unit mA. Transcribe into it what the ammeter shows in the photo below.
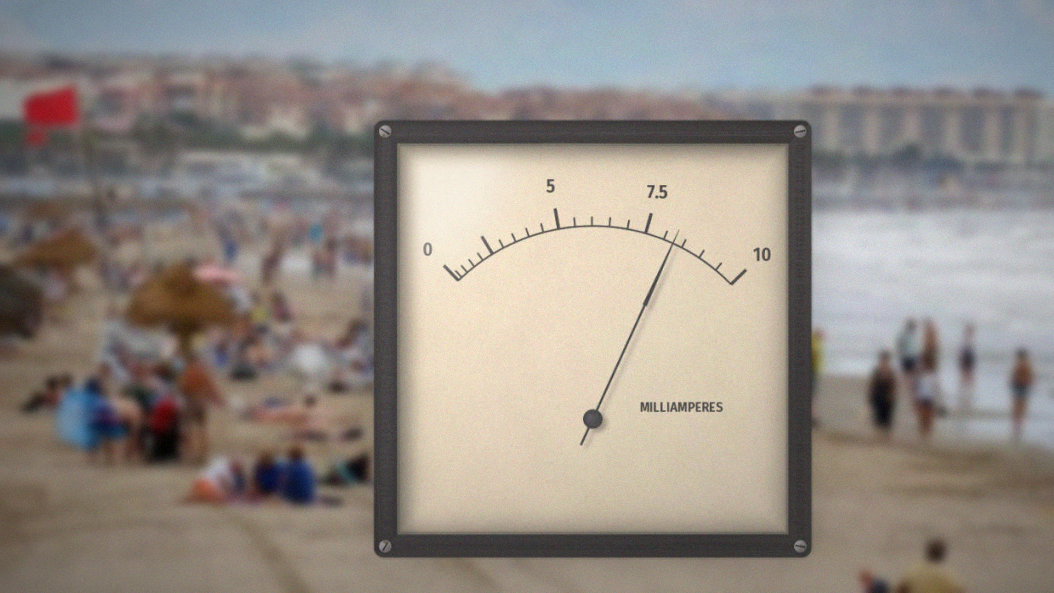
8.25 mA
